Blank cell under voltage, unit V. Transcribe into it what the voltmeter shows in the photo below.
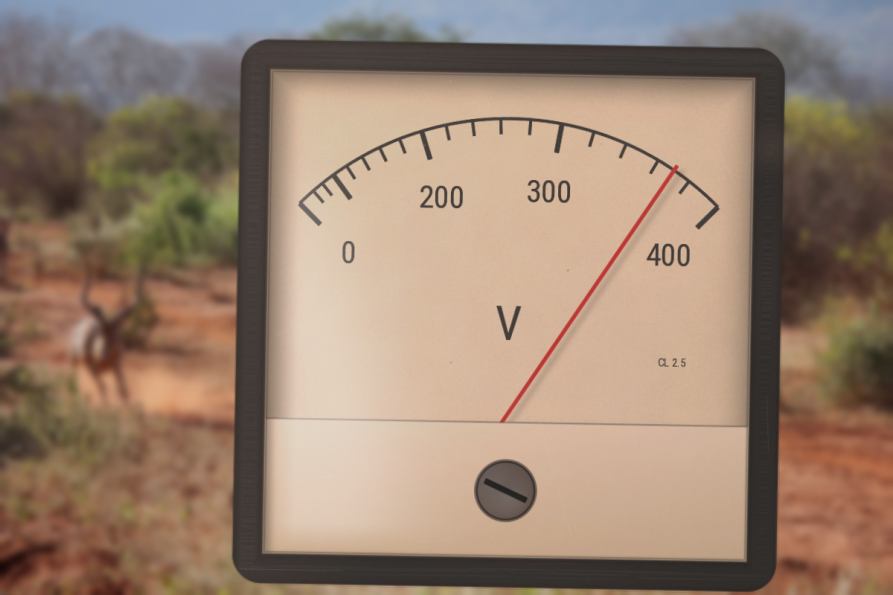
370 V
